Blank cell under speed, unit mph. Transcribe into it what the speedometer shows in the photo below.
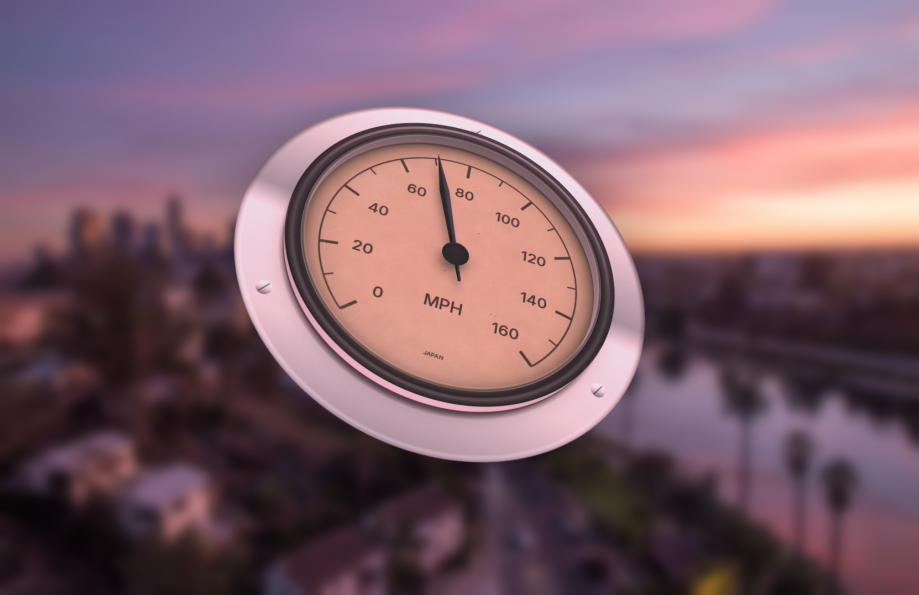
70 mph
